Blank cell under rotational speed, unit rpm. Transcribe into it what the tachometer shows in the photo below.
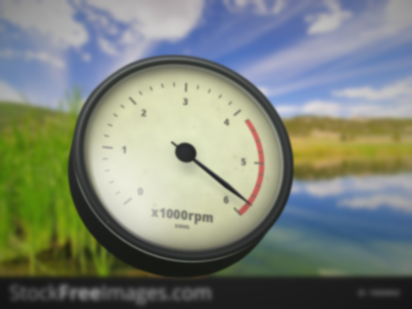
5800 rpm
